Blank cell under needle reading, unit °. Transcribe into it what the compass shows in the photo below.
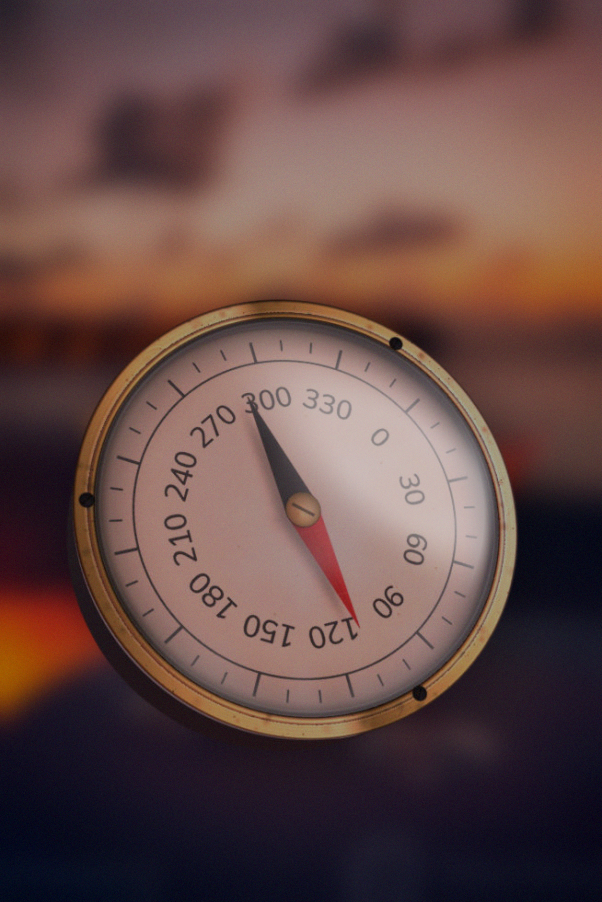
110 °
